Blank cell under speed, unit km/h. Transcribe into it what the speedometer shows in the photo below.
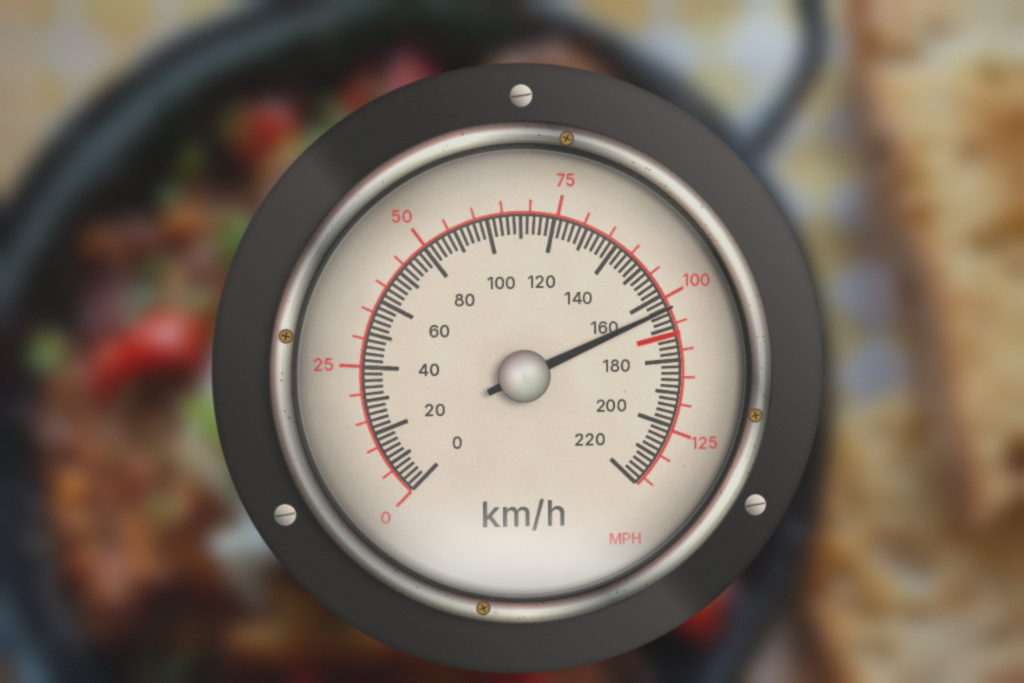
164 km/h
